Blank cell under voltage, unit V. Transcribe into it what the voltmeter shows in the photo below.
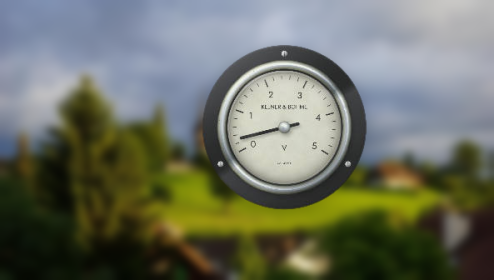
0.3 V
